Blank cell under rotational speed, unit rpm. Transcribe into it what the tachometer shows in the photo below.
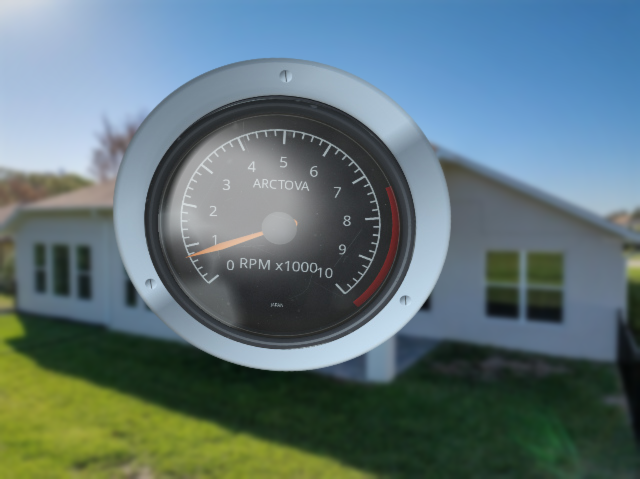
800 rpm
